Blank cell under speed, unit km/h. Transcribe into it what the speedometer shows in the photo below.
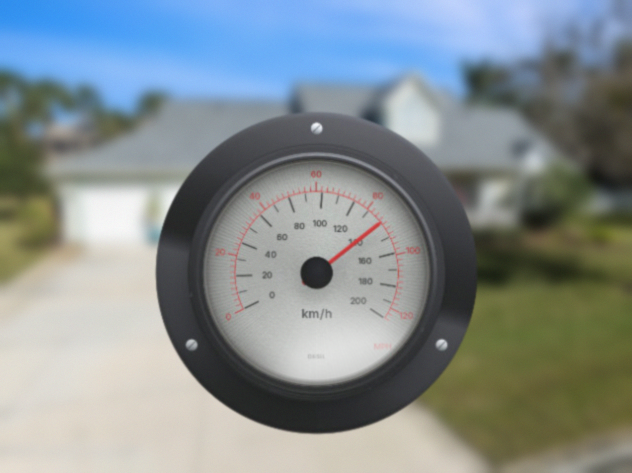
140 km/h
